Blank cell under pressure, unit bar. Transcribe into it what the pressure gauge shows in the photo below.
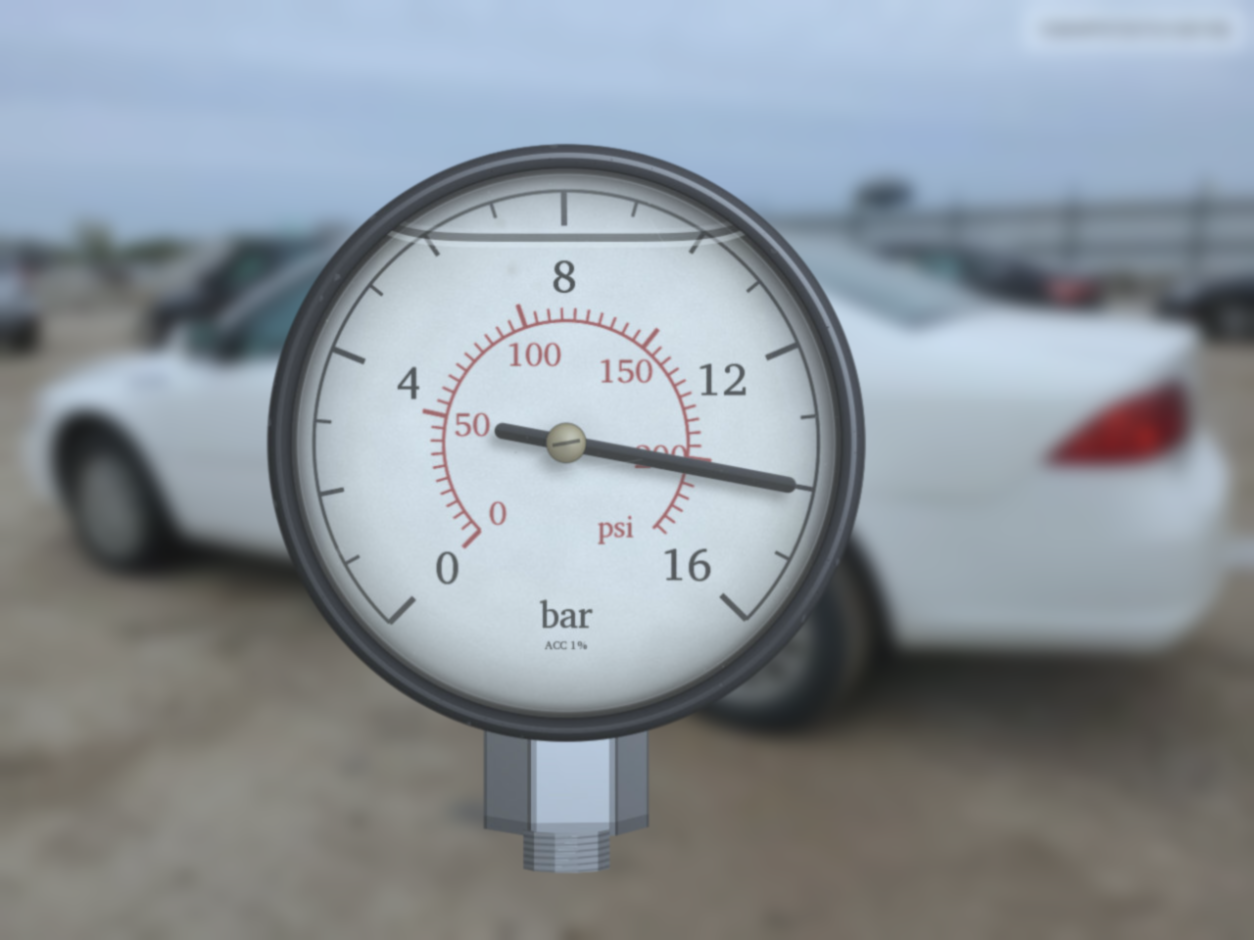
14 bar
